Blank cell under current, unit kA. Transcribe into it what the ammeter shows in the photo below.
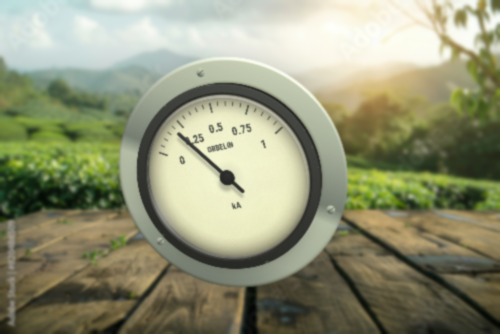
0.2 kA
